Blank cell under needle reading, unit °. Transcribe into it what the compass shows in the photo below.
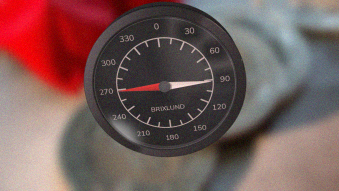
270 °
